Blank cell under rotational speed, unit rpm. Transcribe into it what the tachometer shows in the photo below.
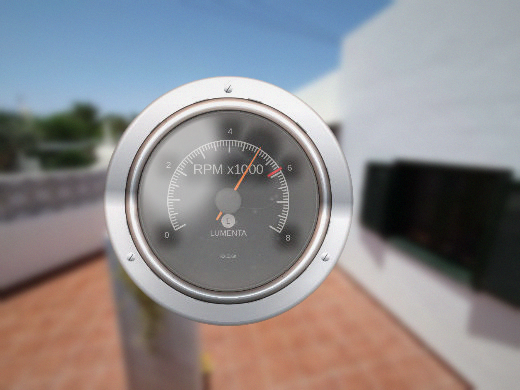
5000 rpm
